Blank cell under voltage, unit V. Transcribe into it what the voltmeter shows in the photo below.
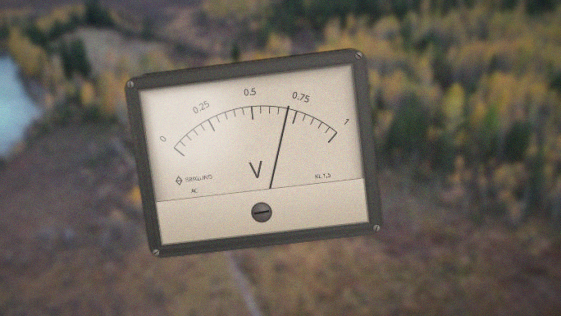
0.7 V
